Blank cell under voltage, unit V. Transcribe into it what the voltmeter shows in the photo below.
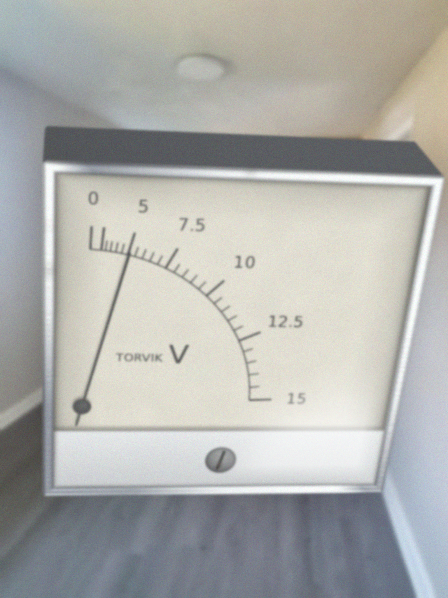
5 V
